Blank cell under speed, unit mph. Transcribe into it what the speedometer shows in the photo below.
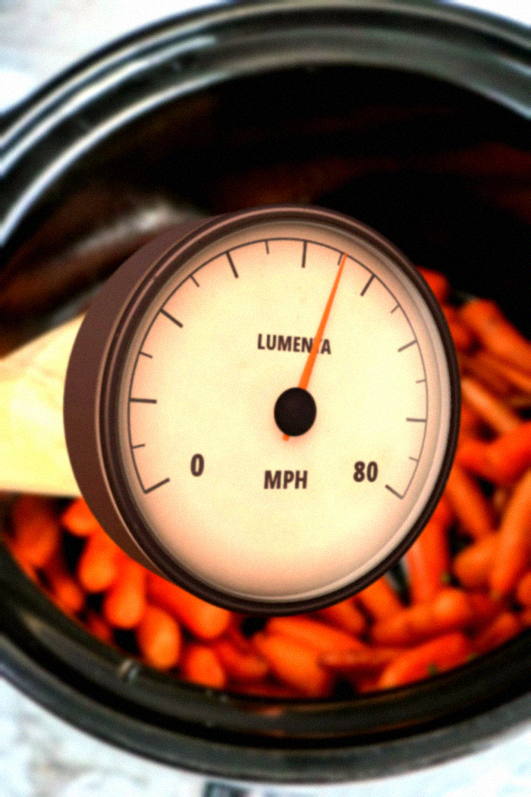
45 mph
